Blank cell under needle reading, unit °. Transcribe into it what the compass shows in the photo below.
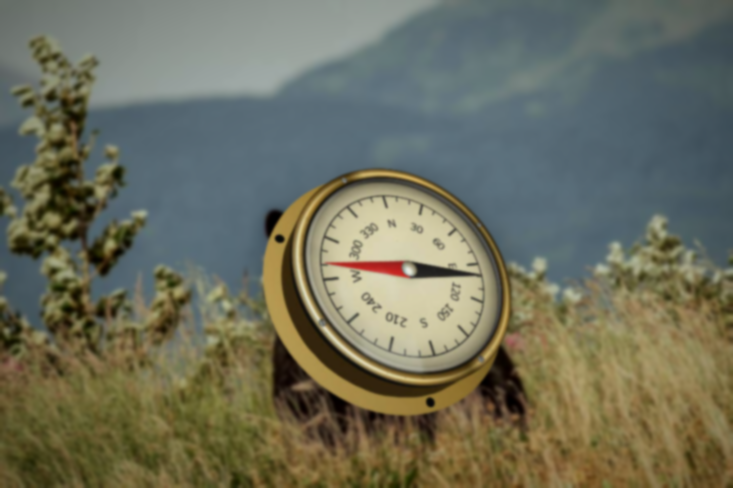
280 °
